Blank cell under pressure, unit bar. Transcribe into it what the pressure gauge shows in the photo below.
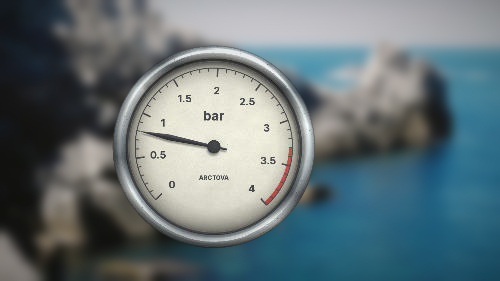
0.8 bar
